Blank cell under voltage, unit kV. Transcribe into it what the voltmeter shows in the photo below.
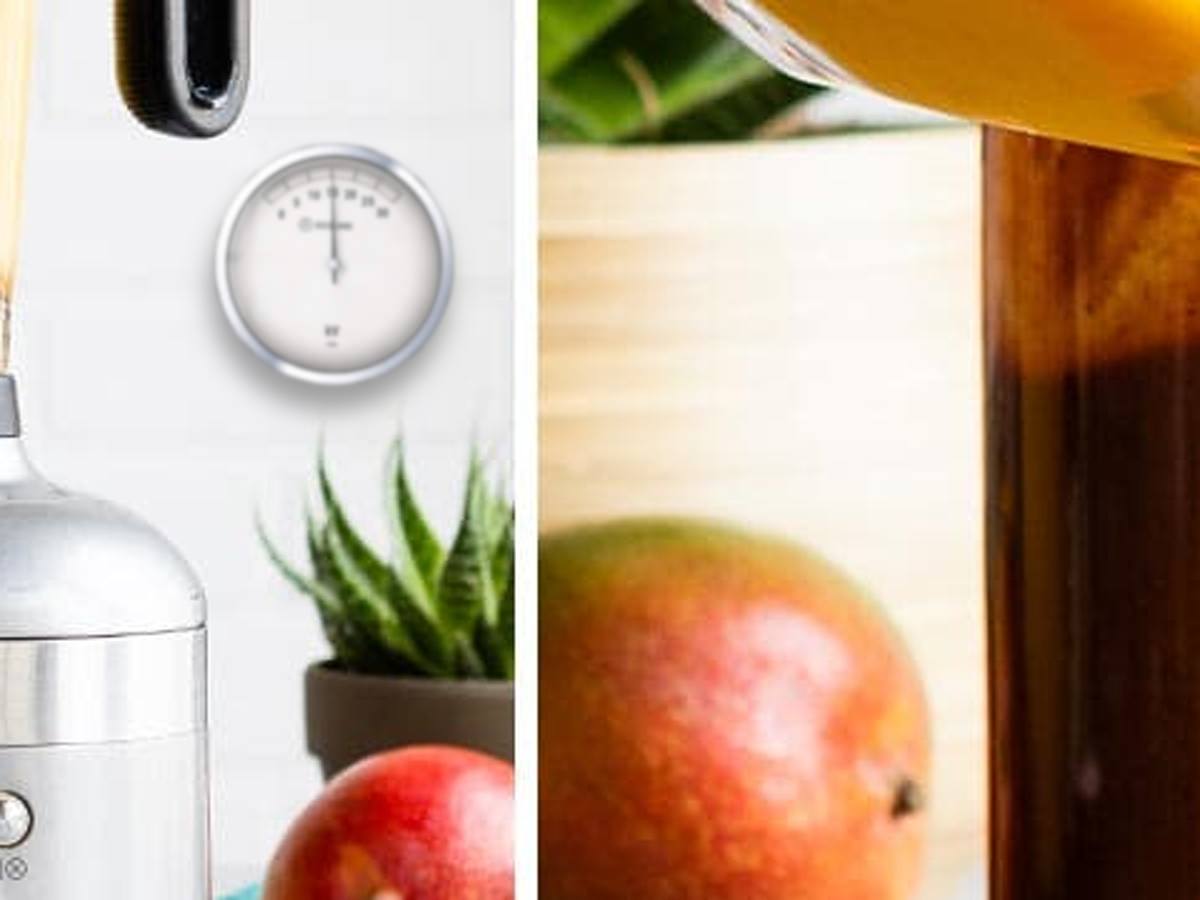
15 kV
